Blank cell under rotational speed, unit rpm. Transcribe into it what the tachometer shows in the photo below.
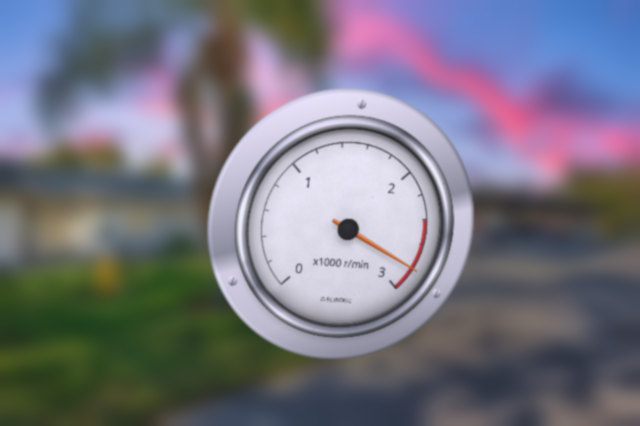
2800 rpm
